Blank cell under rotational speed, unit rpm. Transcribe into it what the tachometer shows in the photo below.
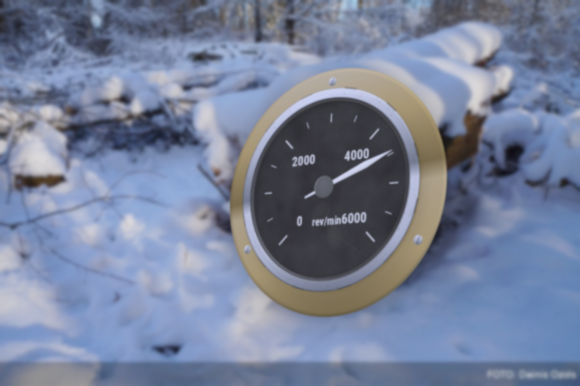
4500 rpm
